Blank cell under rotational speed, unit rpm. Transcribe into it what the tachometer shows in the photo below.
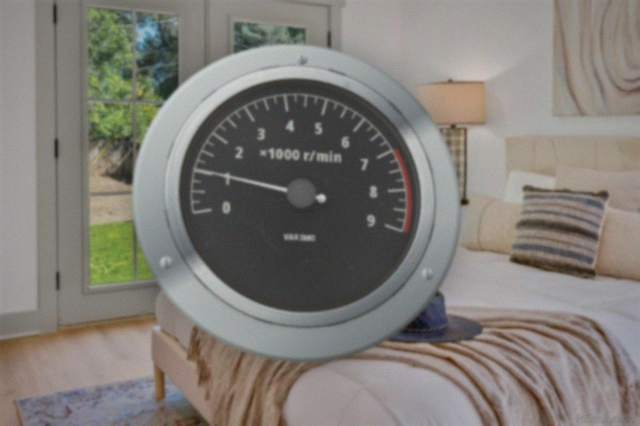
1000 rpm
